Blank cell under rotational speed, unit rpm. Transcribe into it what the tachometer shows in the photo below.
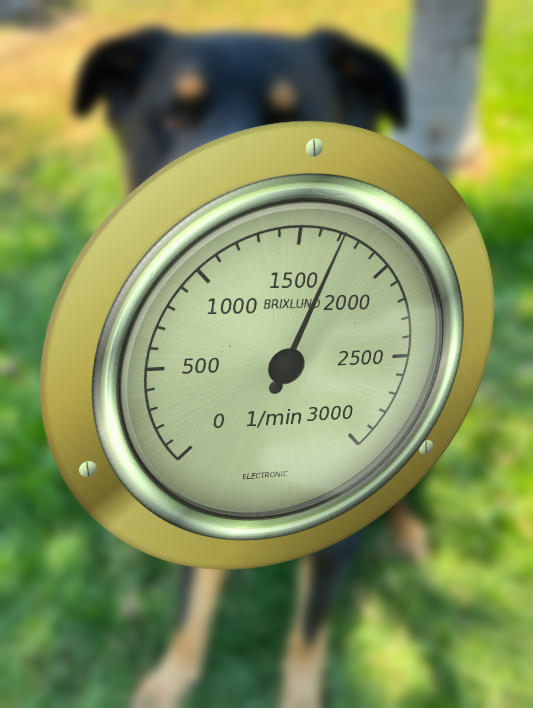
1700 rpm
